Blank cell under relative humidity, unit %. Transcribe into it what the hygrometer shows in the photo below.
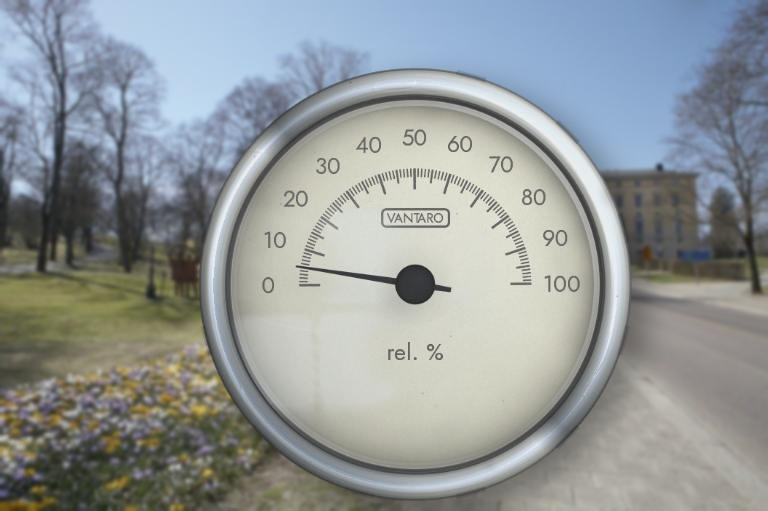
5 %
